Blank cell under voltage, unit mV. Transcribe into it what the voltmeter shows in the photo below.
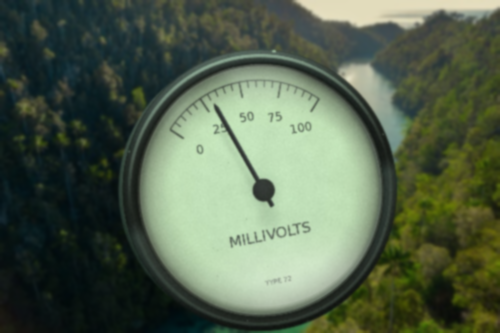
30 mV
